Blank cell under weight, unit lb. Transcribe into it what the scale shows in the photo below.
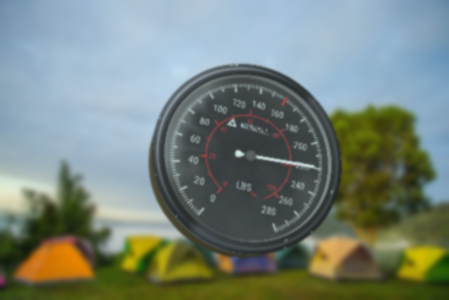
220 lb
